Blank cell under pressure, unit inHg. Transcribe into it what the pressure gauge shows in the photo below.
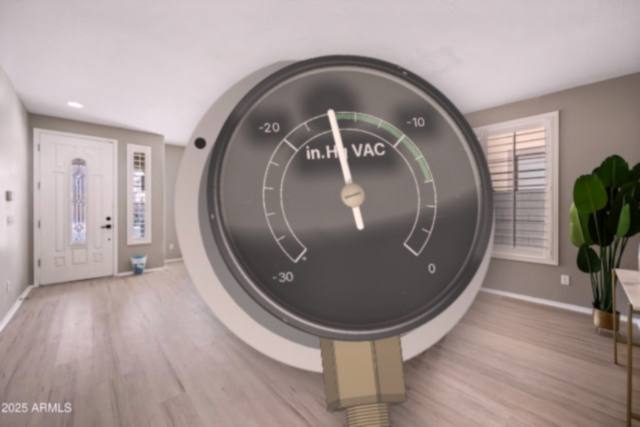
-16 inHg
